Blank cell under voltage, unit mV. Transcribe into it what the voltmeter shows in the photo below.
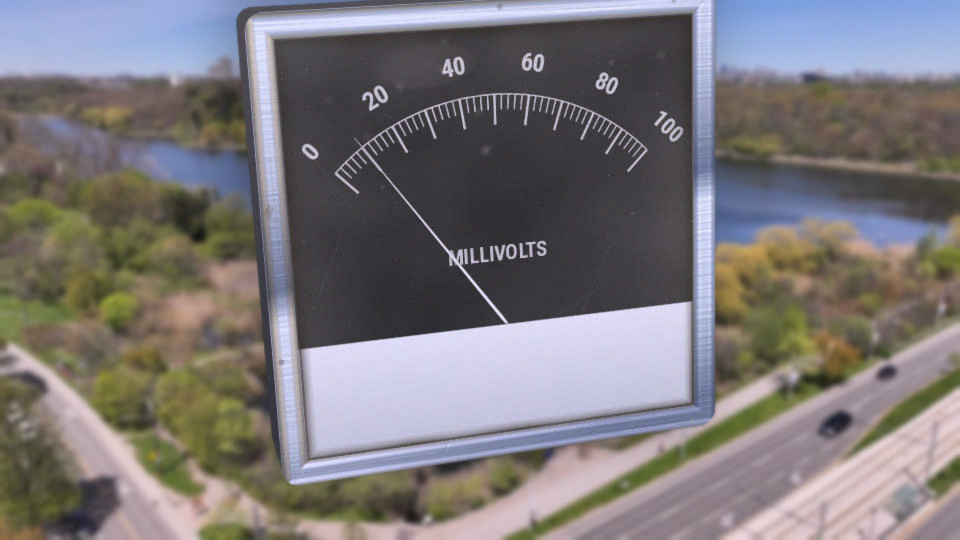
10 mV
